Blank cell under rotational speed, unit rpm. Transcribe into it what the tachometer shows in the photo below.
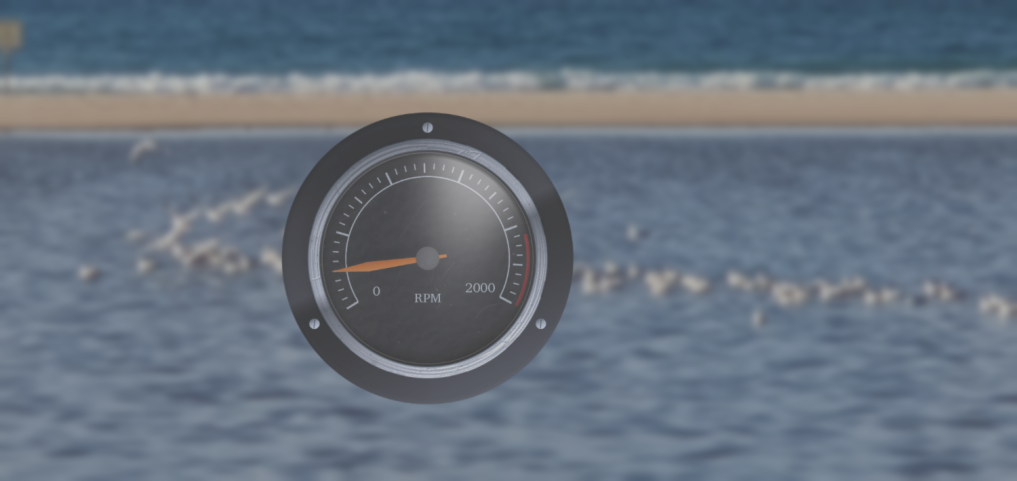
200 rpm
